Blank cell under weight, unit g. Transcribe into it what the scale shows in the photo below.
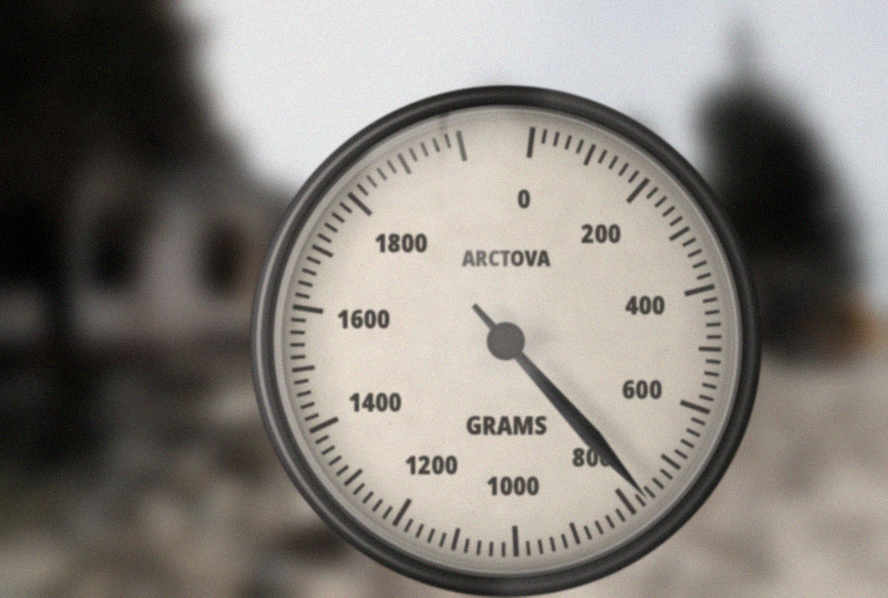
770 g
